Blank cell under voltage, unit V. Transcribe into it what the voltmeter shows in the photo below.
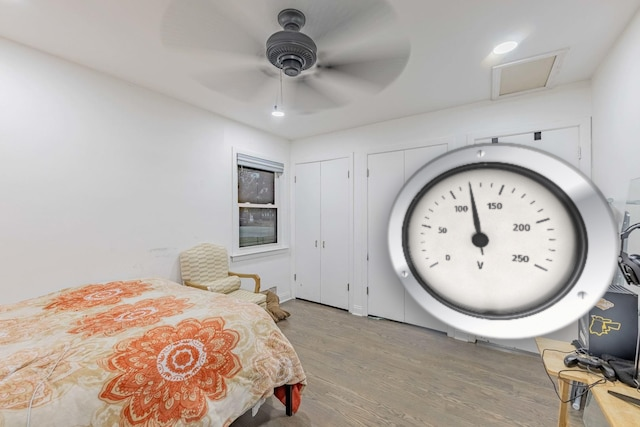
120 V
